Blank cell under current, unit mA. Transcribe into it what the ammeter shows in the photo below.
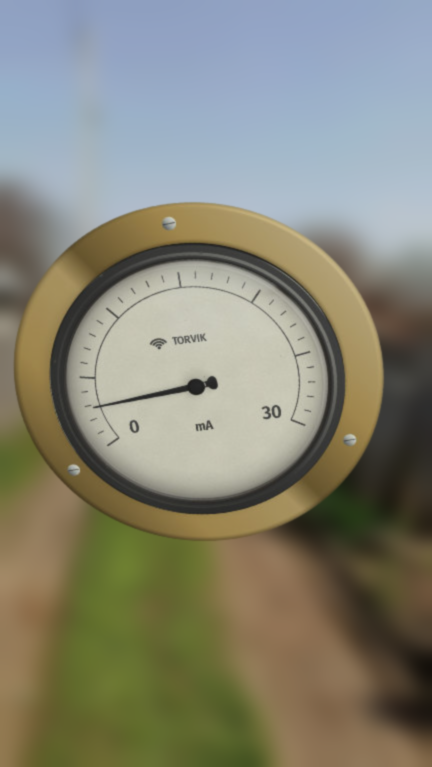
3 mA
